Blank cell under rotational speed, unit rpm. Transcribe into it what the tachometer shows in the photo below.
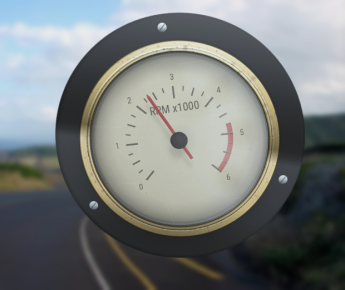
2375 rpm
